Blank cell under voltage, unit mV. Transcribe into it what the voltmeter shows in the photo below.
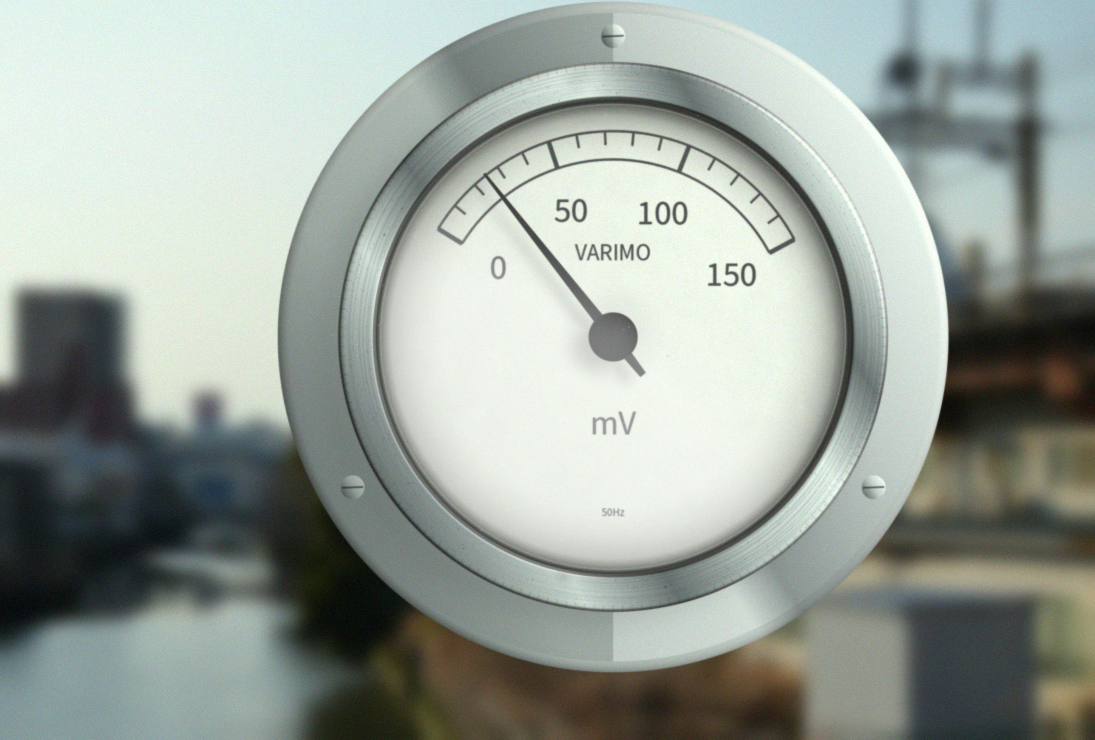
25 mV
